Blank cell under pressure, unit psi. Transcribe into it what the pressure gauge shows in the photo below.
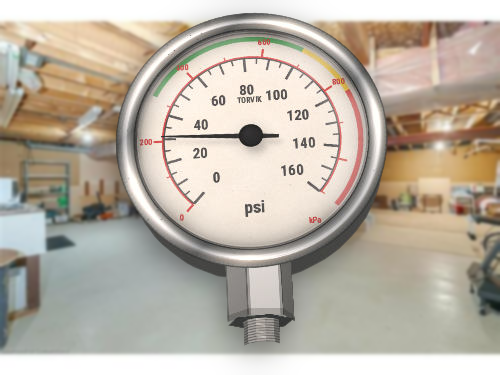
30 psi
